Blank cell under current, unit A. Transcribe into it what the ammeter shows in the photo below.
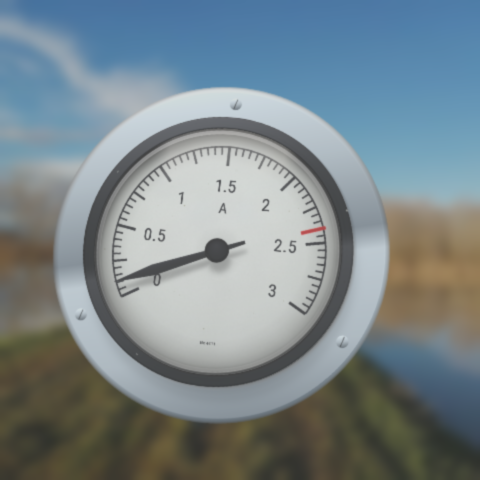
0.1 A
